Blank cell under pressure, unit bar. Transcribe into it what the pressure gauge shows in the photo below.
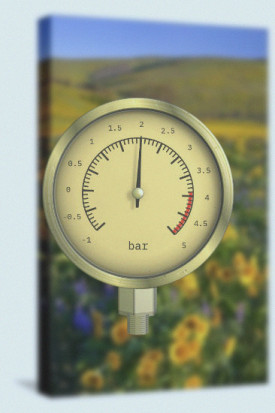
2 bar
